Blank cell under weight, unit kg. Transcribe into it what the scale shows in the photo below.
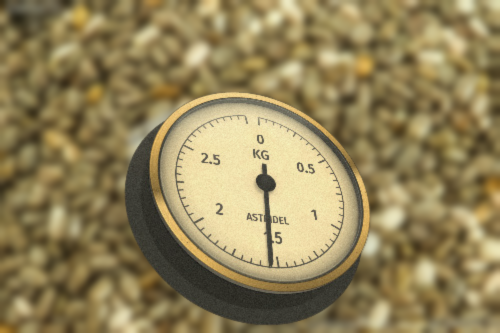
1.55 kg
